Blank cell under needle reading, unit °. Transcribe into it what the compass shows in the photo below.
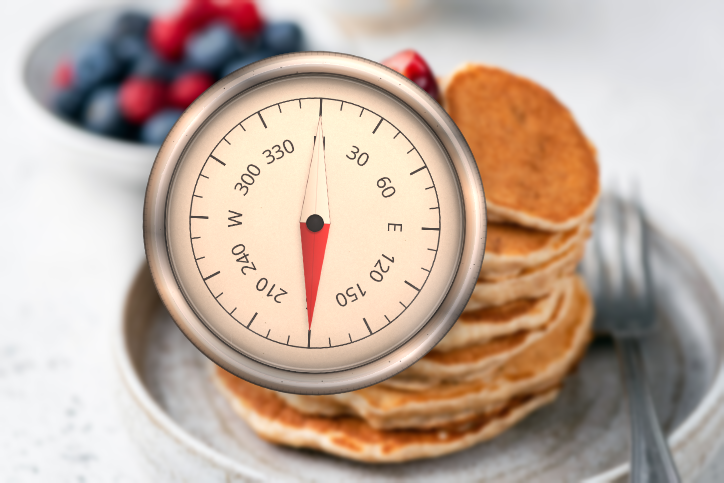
180 °
